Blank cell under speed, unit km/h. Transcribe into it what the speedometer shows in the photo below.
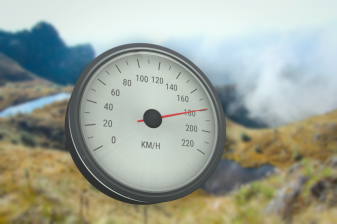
180 km/h
